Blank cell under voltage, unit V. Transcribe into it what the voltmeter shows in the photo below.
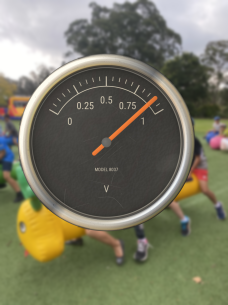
0.9 V
